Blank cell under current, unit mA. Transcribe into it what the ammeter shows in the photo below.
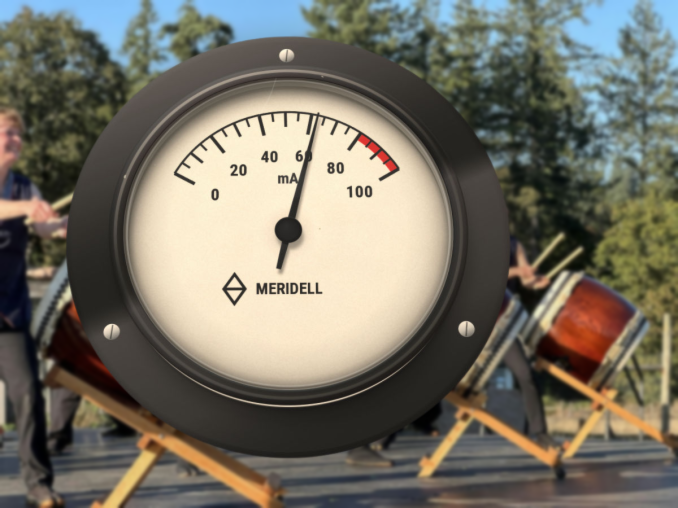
62.5 mA
